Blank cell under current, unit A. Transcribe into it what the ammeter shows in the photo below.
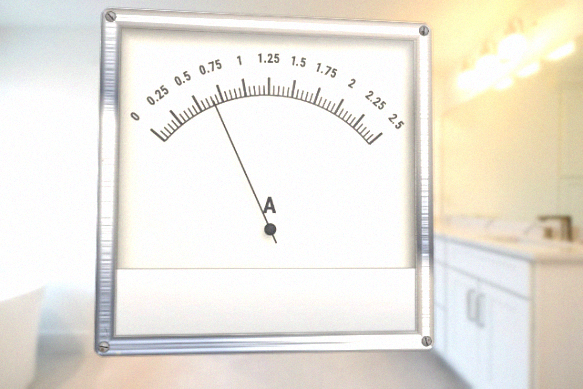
0.65 A
